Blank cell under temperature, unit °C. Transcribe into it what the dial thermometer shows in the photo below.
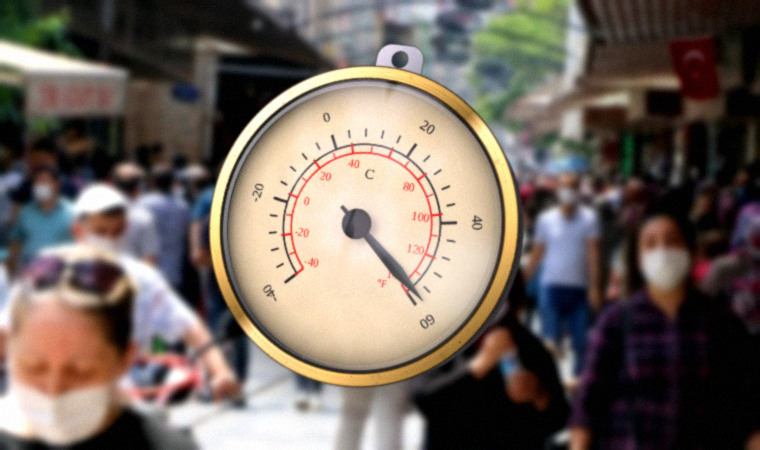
58 °C
